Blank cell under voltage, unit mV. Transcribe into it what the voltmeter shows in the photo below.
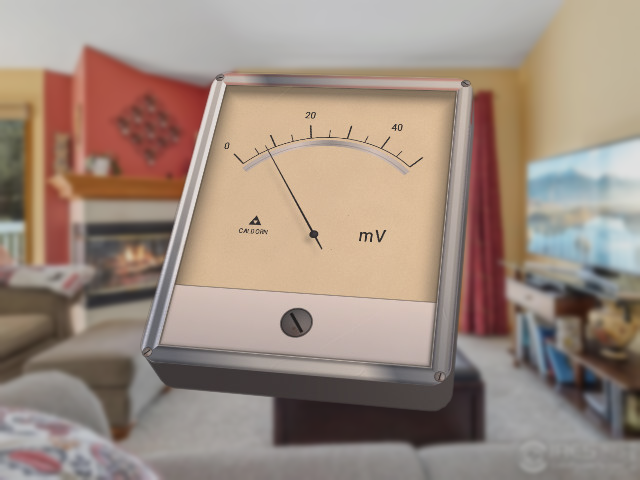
7.5 mV
